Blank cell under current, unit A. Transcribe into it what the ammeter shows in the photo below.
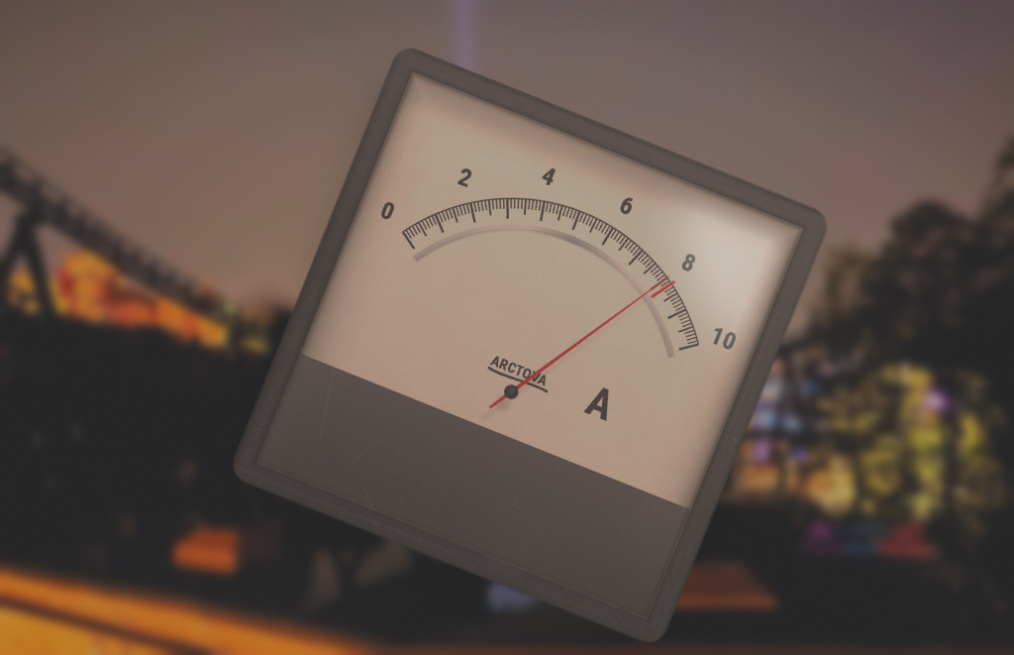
8 A
